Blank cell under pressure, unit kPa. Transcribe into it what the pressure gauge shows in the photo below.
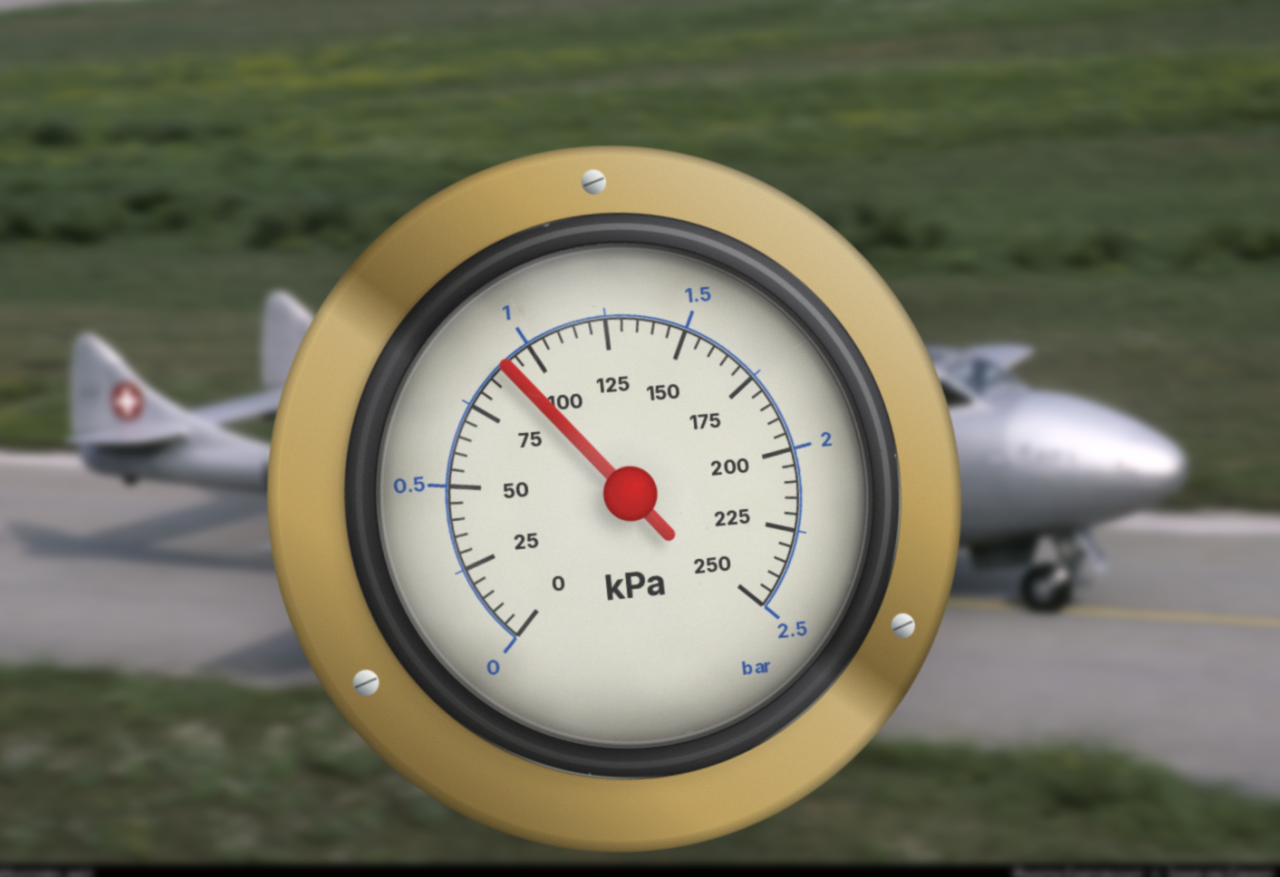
90 kPa
